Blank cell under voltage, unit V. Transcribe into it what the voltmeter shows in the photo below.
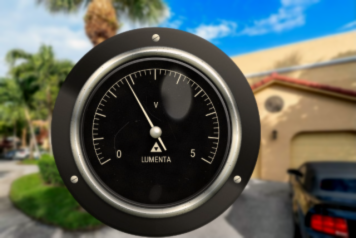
1.9 V
